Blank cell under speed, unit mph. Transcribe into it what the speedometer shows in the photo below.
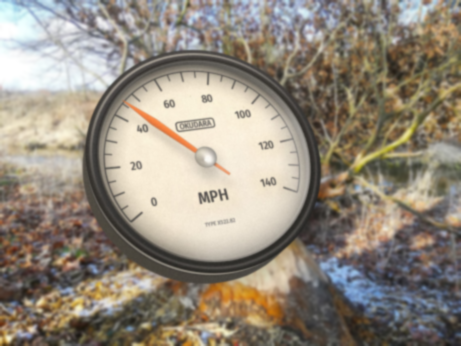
45 mph
